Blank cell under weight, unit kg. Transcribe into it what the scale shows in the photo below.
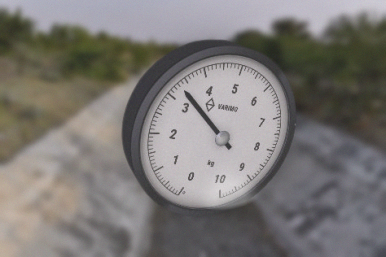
3.3 kg
